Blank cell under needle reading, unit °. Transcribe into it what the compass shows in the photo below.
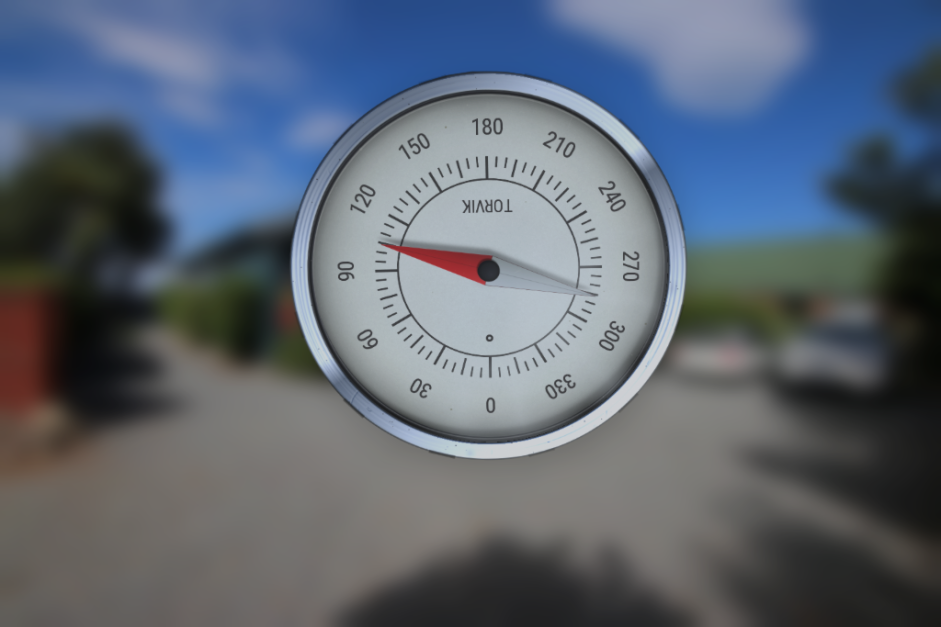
105 °
